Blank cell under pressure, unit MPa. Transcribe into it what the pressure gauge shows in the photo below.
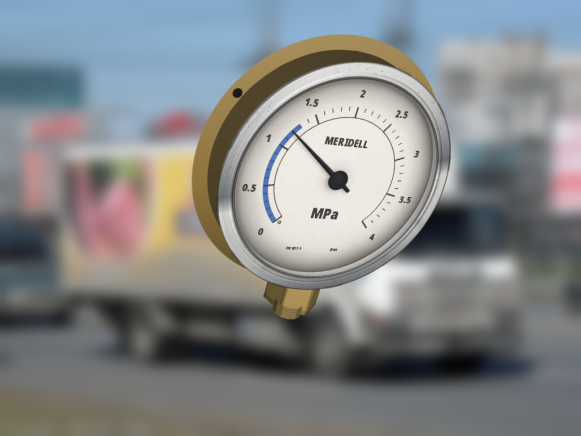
1.2 MPa
